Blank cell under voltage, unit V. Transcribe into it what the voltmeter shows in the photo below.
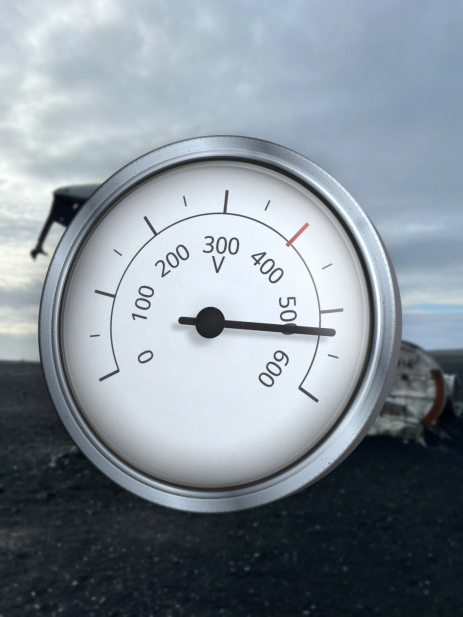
525 V
